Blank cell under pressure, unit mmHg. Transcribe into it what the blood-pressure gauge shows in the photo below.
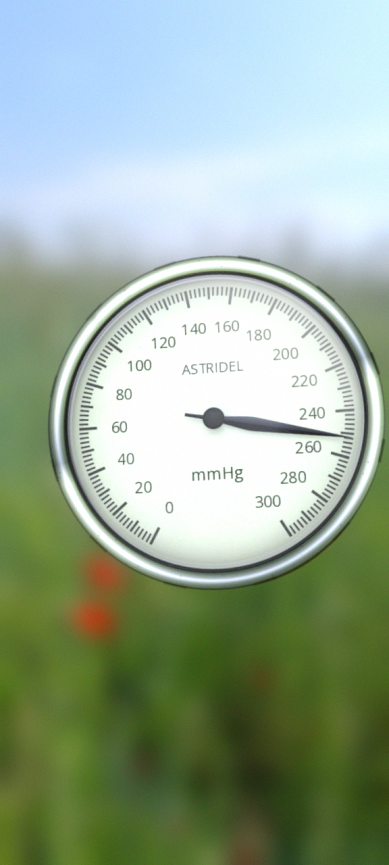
252 mmHg
